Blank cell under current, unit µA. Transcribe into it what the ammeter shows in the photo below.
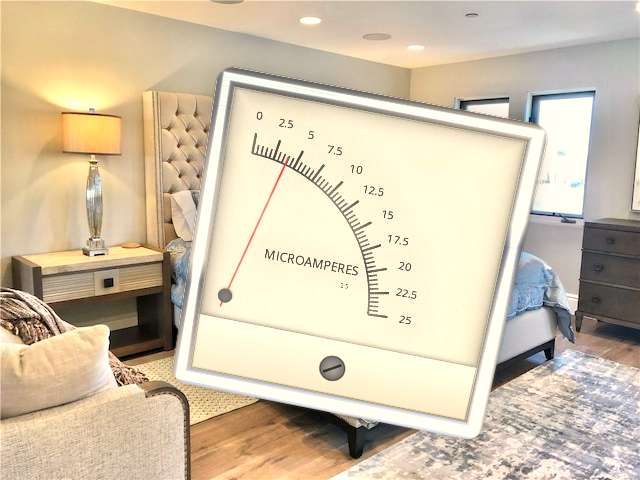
4 µA
